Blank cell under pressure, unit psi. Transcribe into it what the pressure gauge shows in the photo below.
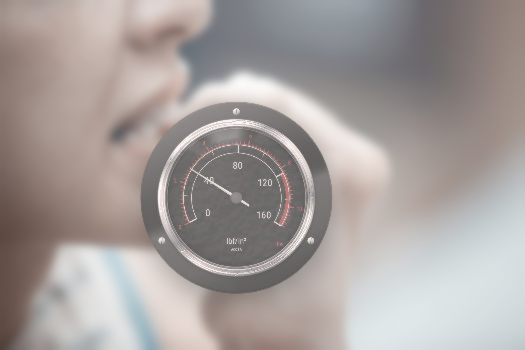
40 psi
